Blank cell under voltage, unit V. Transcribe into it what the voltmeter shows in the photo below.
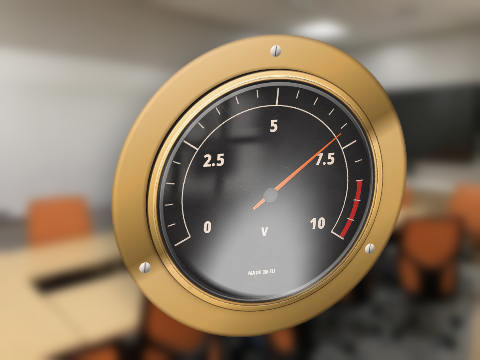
7 V
